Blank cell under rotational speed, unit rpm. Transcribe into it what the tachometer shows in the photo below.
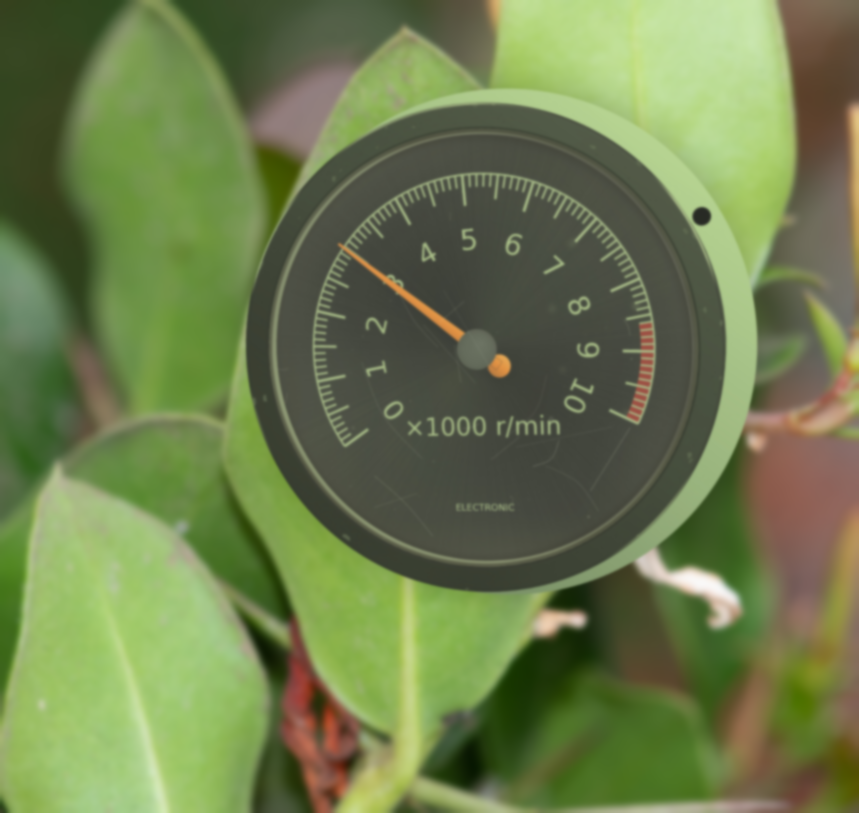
3000 rpm
